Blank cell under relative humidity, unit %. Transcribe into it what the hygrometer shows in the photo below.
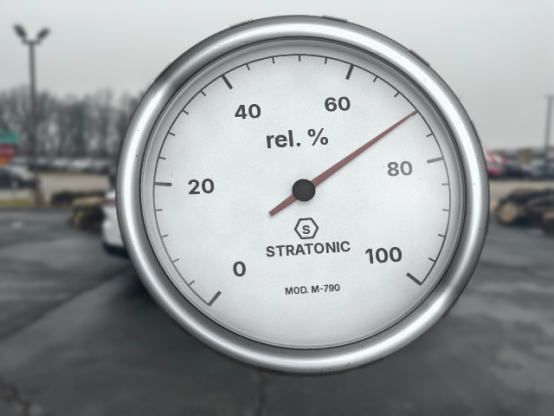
72 %
